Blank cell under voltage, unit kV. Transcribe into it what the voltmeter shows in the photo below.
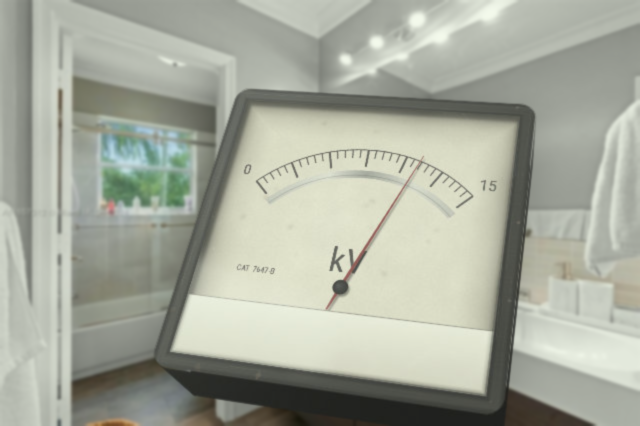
11 kV
